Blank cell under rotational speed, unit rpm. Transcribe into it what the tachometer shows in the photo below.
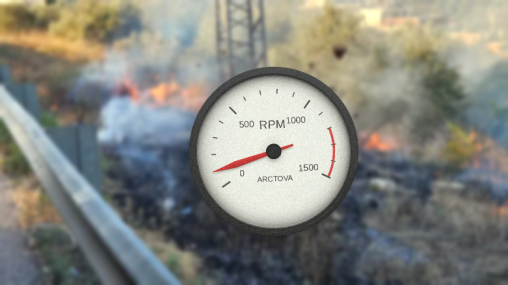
100 rpm
